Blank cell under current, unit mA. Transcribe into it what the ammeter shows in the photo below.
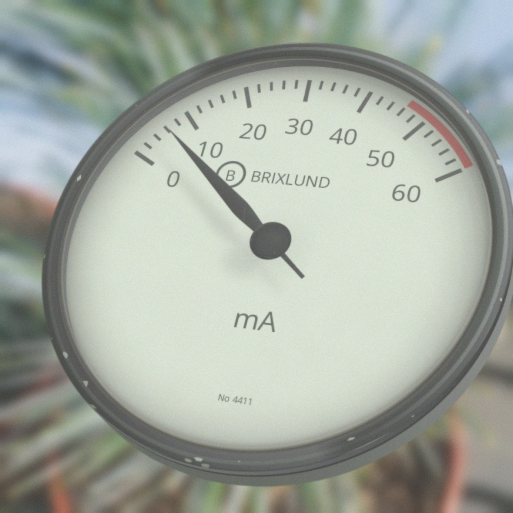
6 mA
